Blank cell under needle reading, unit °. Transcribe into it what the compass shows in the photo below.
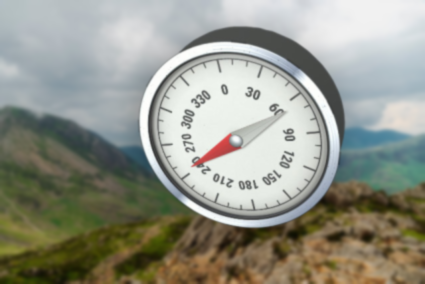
245 °
